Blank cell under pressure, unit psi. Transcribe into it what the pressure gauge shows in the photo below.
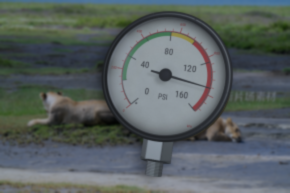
140 psi
